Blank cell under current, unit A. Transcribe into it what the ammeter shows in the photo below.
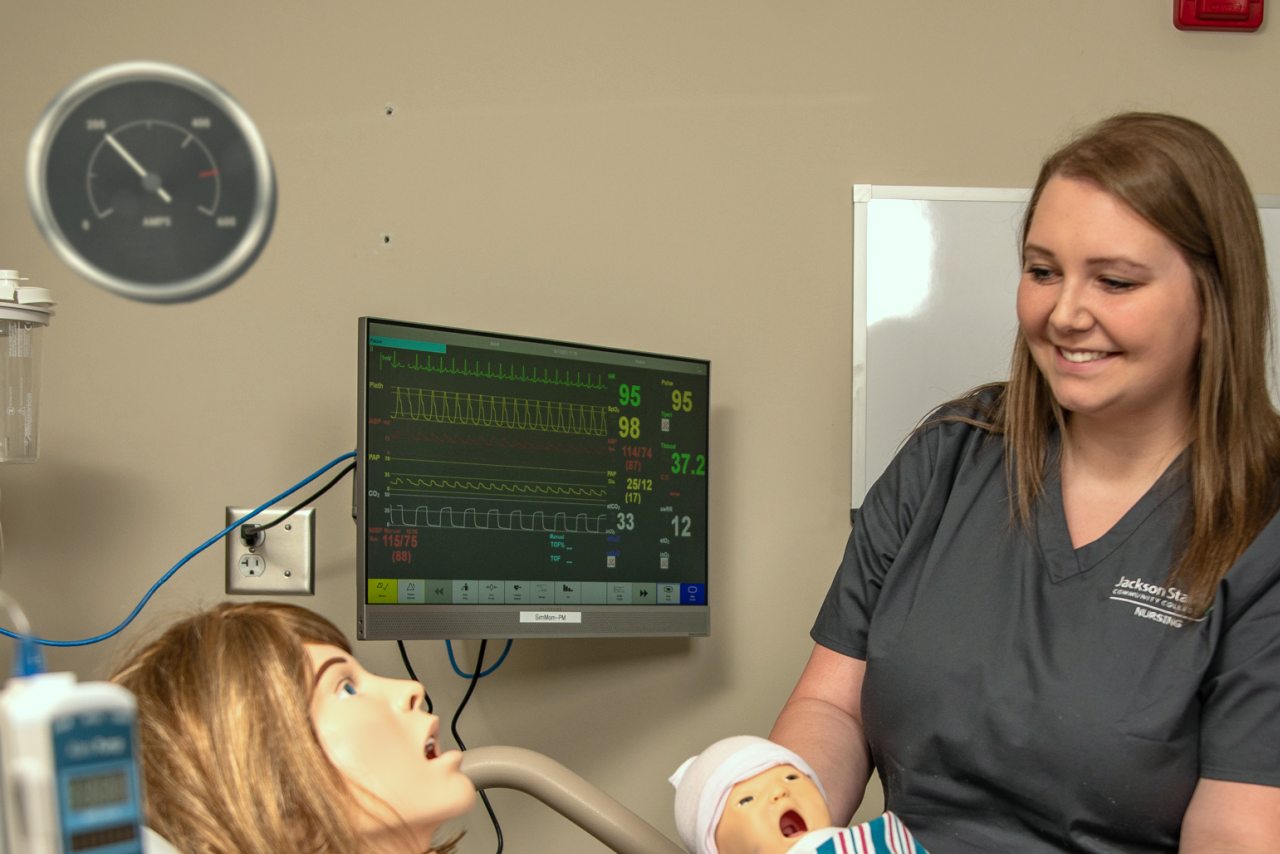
200 A
